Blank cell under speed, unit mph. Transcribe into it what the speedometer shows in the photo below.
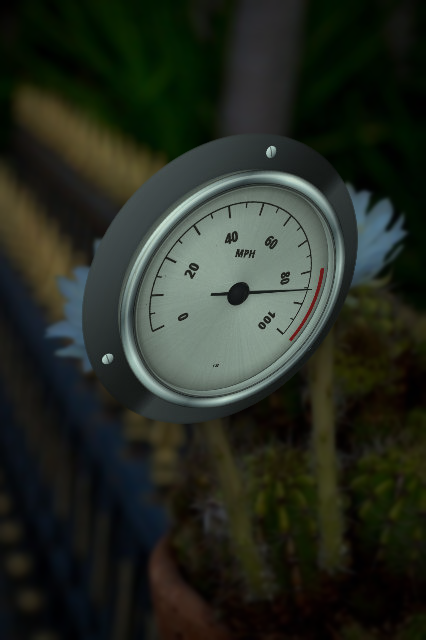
85 mph
